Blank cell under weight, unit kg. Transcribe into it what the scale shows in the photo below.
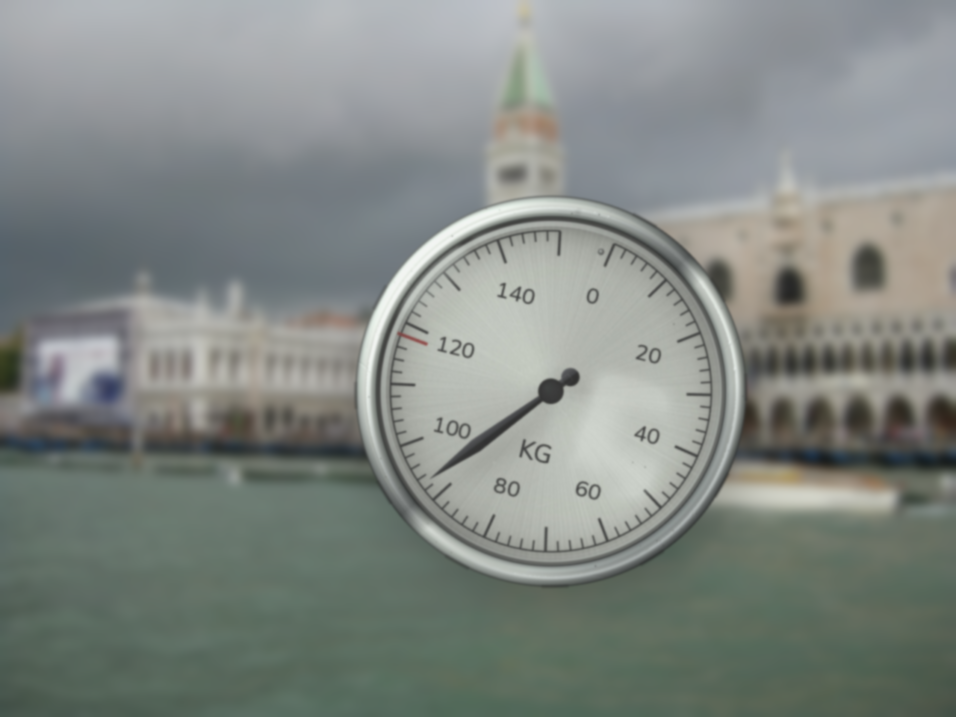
93 kg
